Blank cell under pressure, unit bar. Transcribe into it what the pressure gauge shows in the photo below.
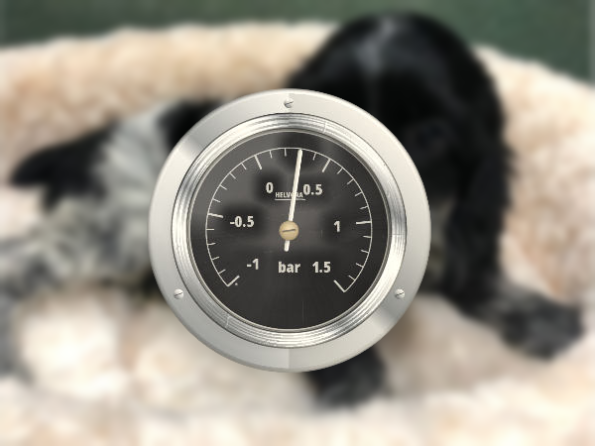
0.3 bar
